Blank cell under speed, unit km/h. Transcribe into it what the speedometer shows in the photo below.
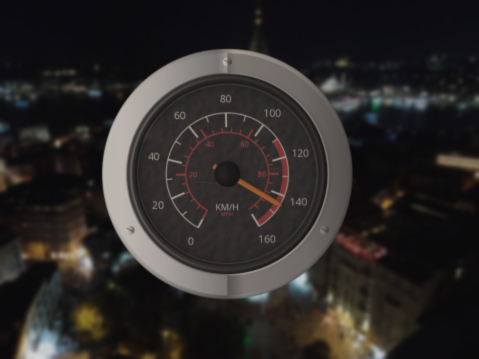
145 km/h
